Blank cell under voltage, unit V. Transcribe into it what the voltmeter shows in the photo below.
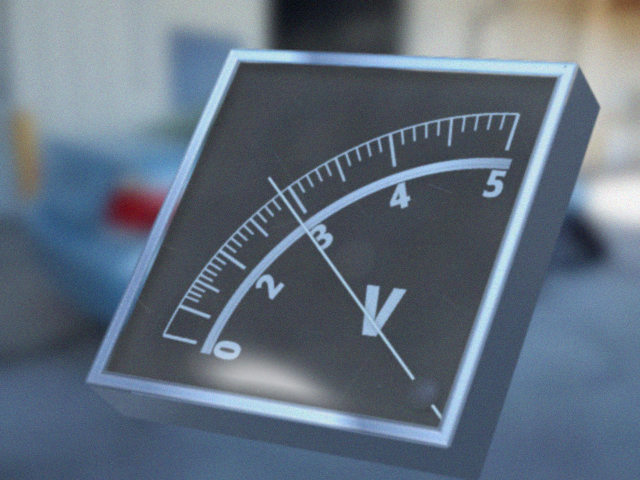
2.9 V
